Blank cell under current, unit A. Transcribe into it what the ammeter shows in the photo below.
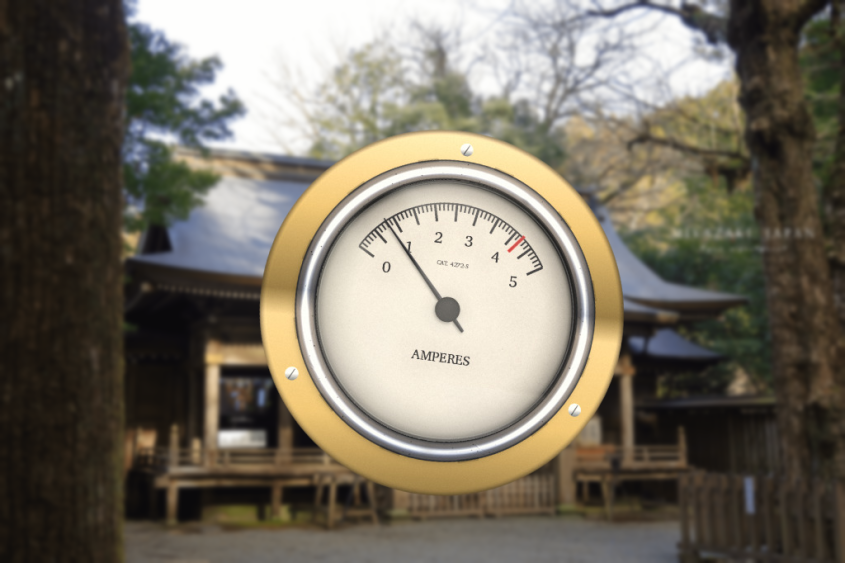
0.8 A
